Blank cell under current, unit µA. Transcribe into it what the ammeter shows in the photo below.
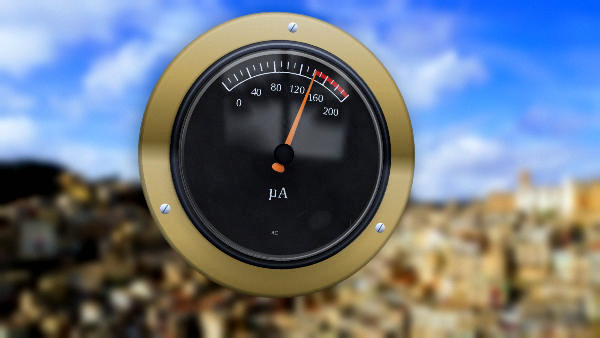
140 µA
